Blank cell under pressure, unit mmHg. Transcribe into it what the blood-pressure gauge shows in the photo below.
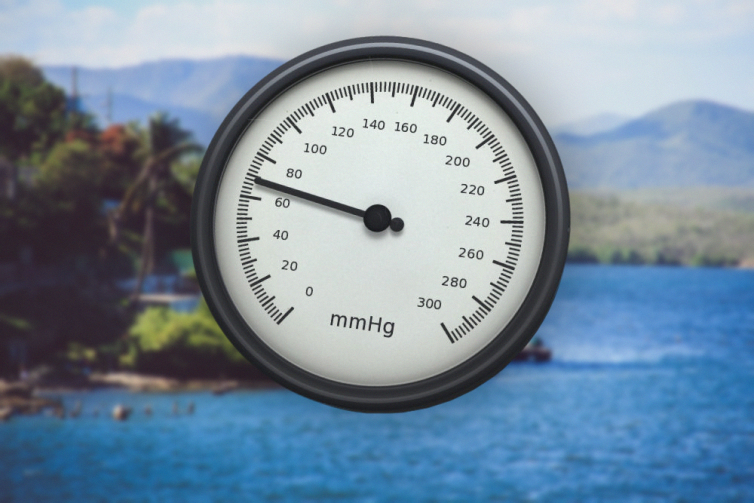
68 mmHg
